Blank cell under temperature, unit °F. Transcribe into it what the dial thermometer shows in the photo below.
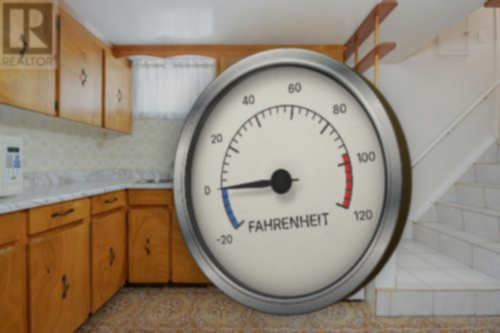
0 °F
